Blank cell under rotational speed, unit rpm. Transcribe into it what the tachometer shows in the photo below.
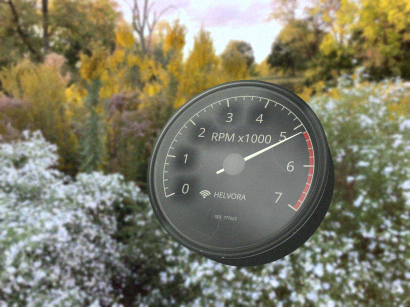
5200 rpm
